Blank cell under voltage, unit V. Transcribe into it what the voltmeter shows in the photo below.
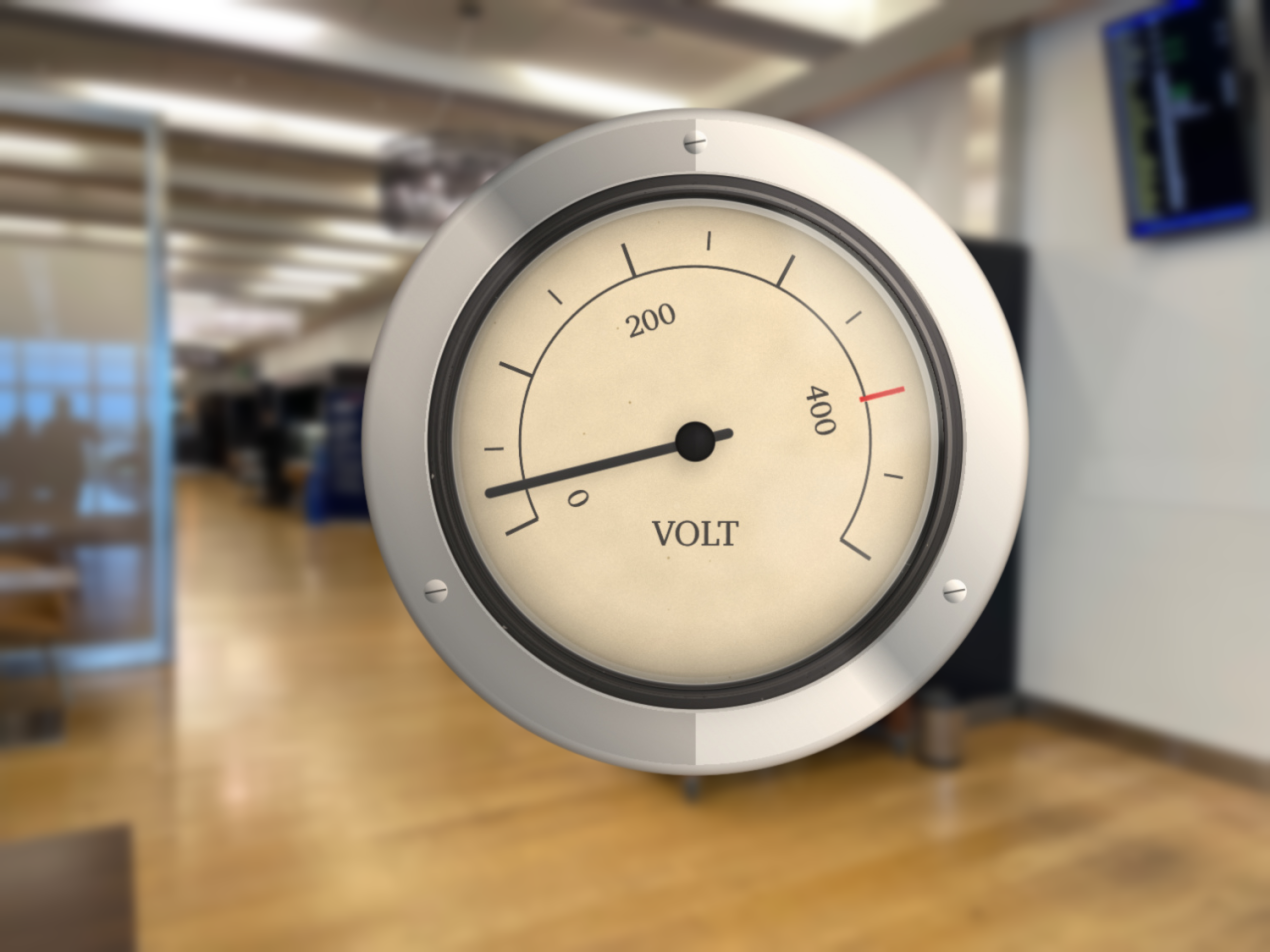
25 V
